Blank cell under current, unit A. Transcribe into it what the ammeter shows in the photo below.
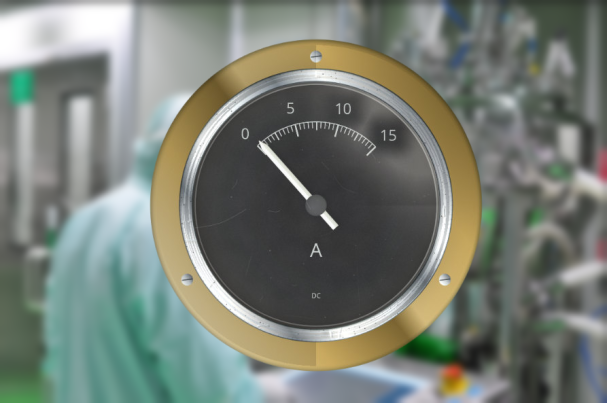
0.5 A
